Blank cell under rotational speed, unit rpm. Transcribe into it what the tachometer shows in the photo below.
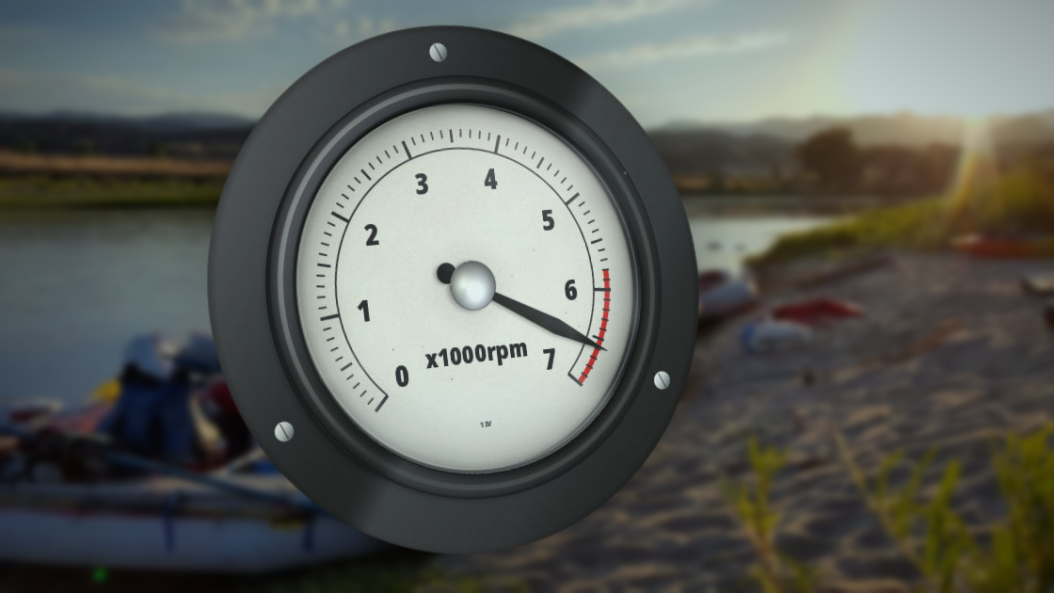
6600 rpm
